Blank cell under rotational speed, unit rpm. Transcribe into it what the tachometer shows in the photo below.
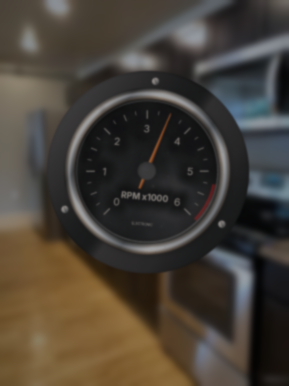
3500 rpm
